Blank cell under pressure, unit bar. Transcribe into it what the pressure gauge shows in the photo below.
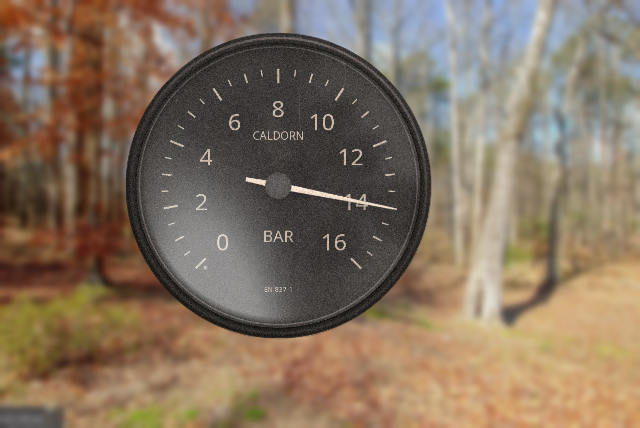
14 bar
